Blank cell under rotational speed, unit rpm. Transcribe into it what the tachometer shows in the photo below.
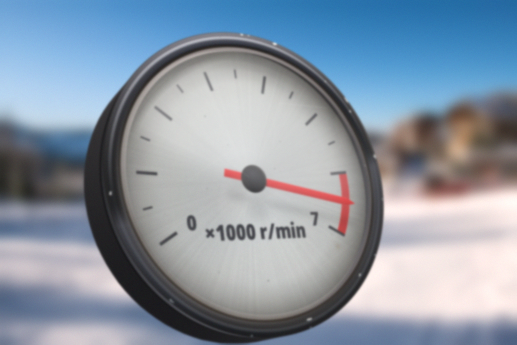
6500 rpm
